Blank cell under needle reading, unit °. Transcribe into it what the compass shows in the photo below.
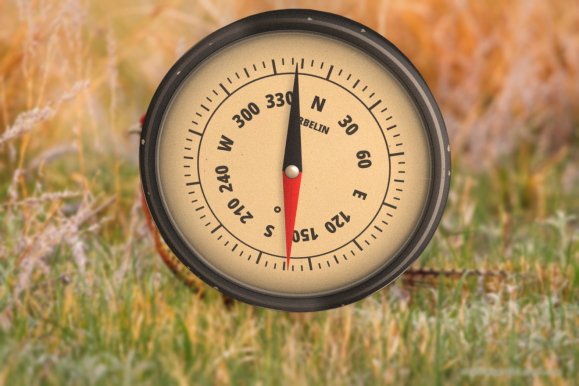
162.5 °
